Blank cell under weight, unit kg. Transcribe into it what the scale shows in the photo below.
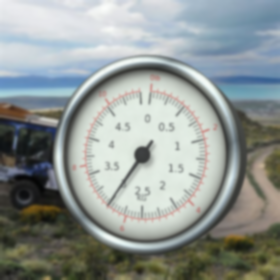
3 kg
